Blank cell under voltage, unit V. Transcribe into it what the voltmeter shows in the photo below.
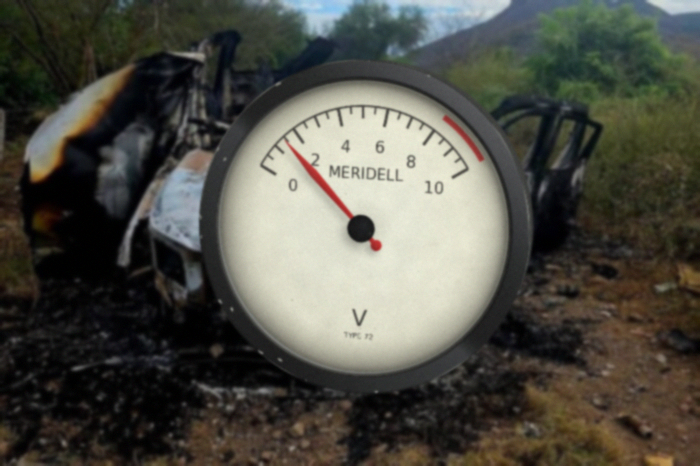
1.5 V
